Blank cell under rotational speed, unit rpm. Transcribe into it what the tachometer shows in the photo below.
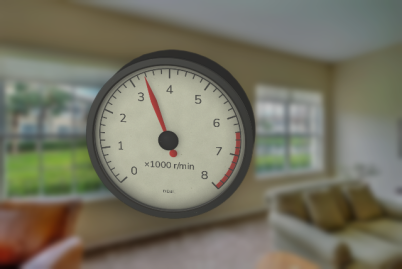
3400 rpm
